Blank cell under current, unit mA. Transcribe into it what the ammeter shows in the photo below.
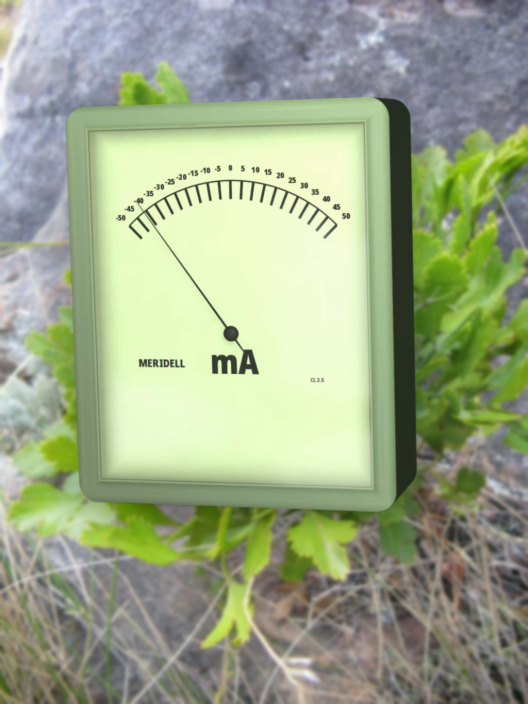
-40 mA
